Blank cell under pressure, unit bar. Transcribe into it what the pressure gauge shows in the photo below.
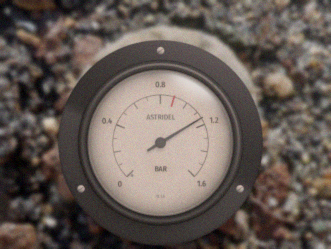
1.15 bar
